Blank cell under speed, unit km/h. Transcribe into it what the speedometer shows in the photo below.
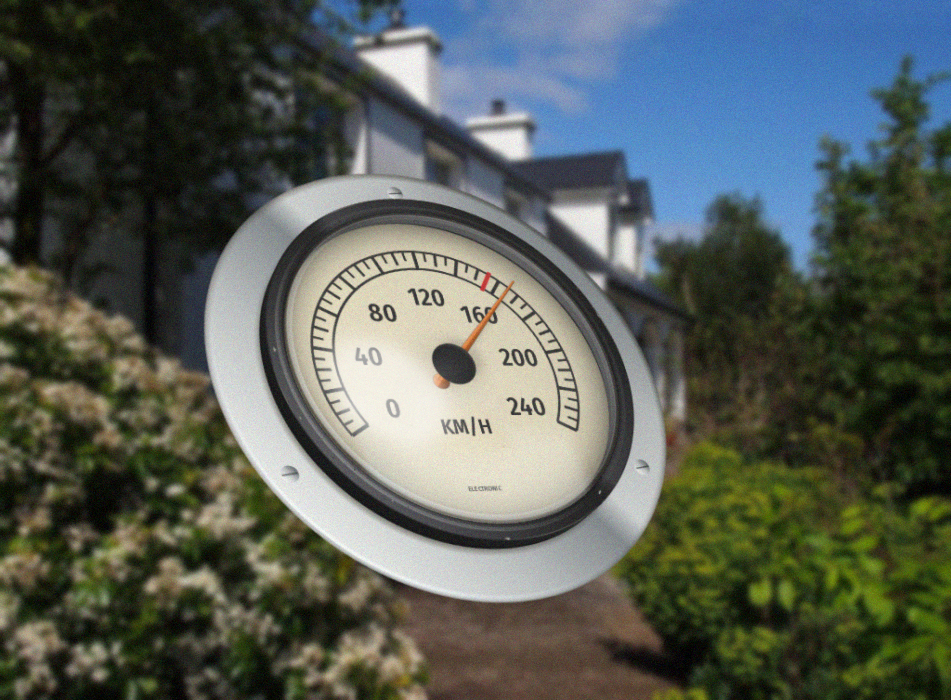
165 km/h
